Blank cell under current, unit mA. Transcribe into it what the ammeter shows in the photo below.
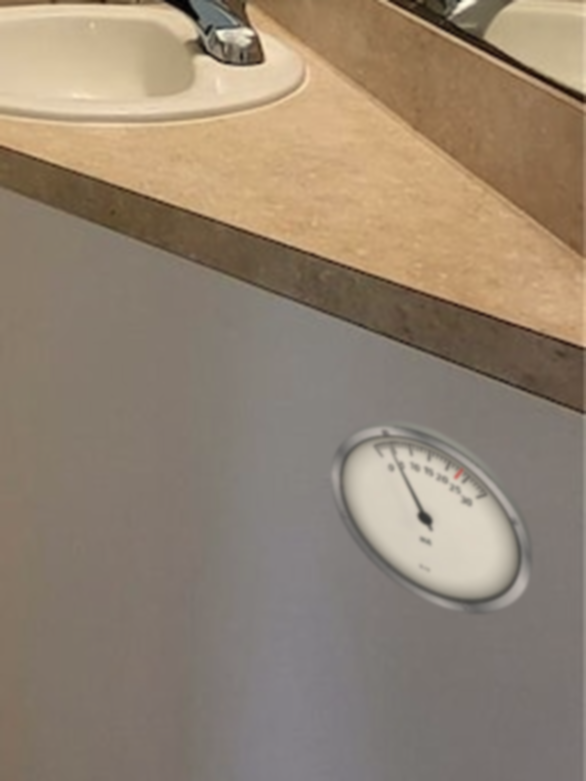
5 mA
